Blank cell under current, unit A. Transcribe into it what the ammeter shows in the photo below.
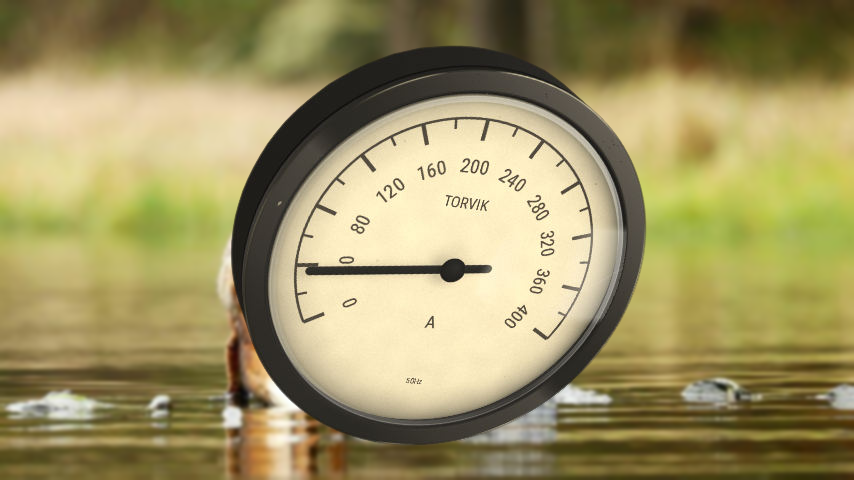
40 A
